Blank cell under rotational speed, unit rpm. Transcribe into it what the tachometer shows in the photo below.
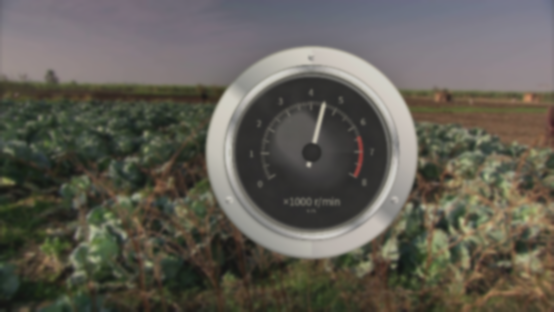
4500 rpm
